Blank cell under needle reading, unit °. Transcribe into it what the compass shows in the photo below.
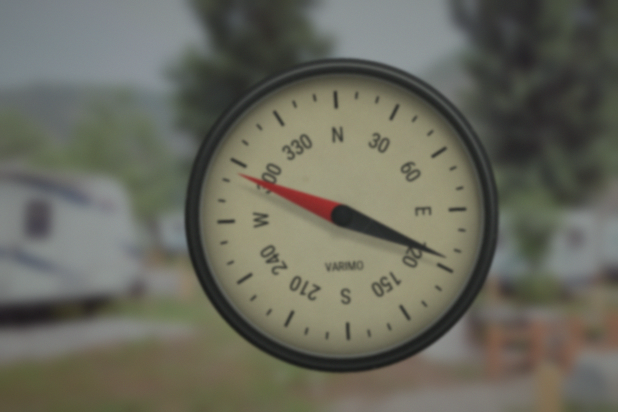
295 °
